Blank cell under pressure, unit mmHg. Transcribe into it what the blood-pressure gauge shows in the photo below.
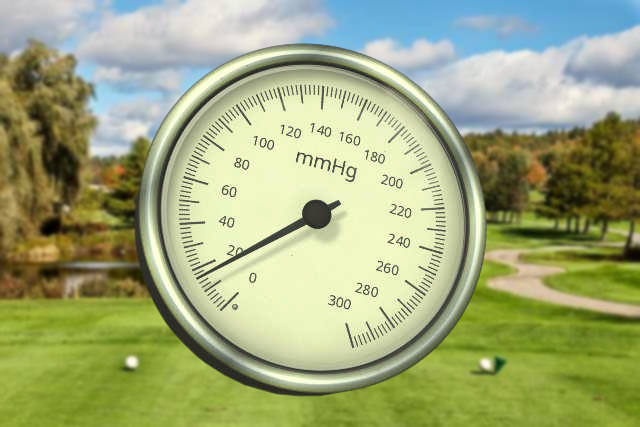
16 mmHg
